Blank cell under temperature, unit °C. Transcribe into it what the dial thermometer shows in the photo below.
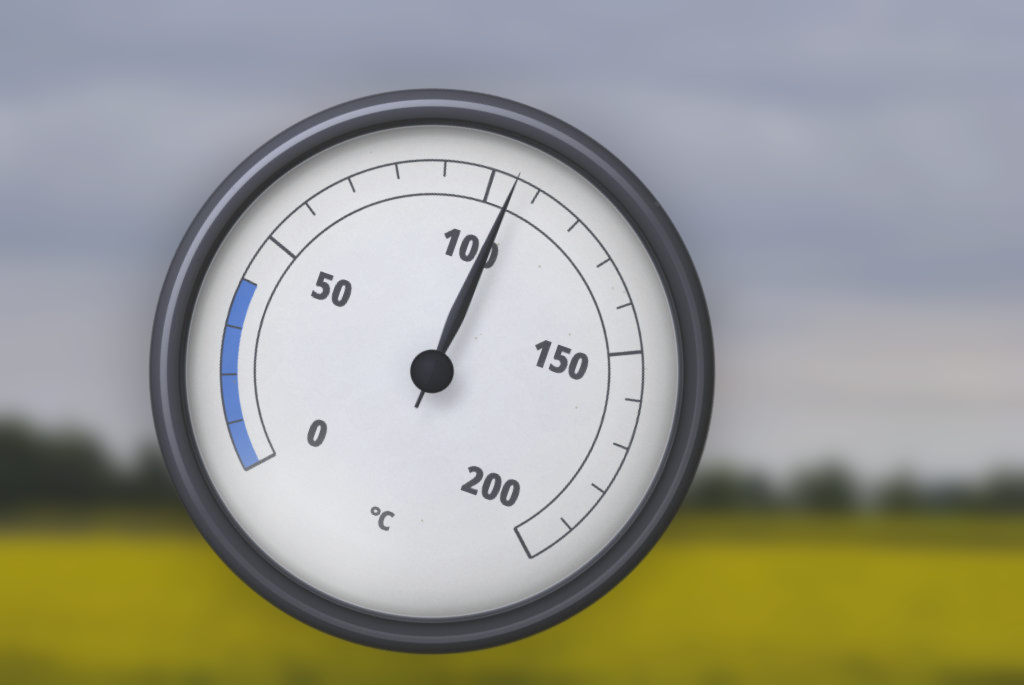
105 °C
